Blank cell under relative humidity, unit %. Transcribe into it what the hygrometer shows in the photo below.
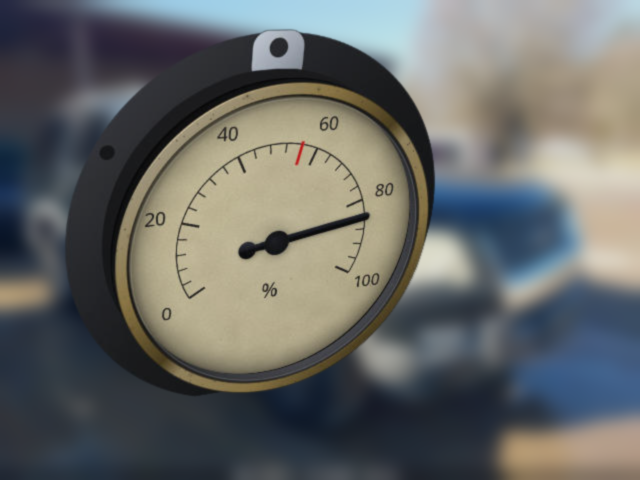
84 %
